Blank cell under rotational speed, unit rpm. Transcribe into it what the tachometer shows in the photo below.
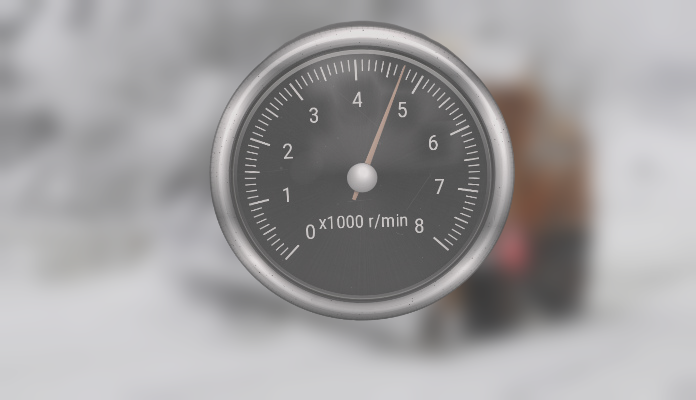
4700 rpm
